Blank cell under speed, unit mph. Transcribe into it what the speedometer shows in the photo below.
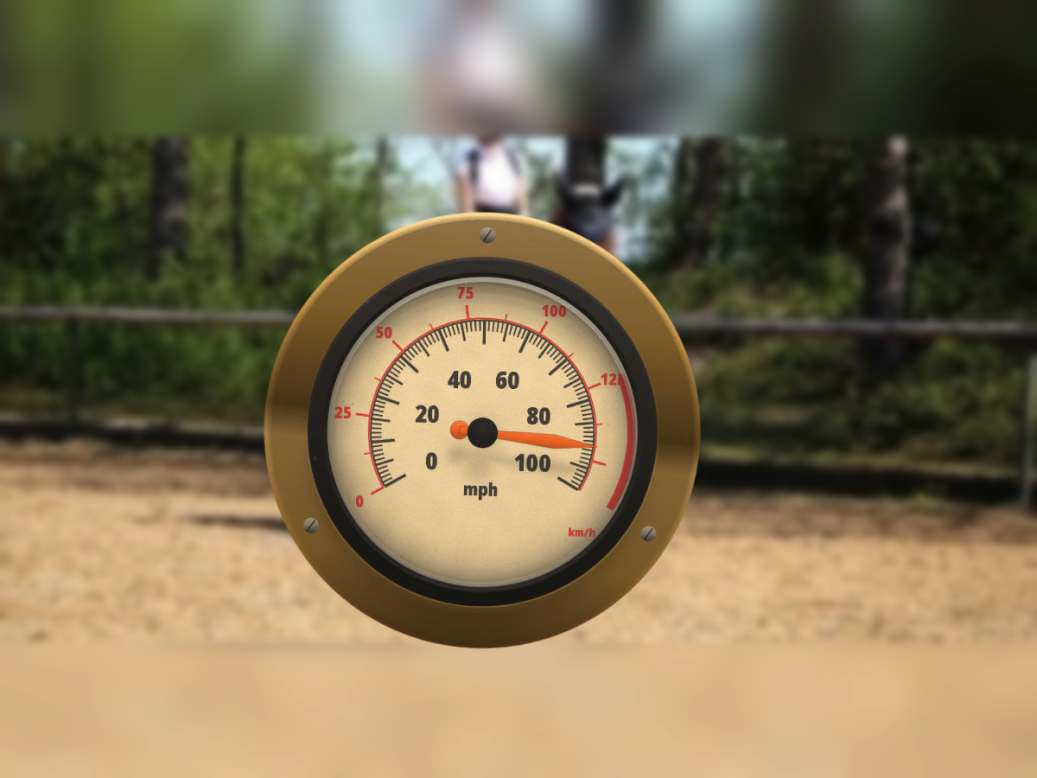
90 mph
